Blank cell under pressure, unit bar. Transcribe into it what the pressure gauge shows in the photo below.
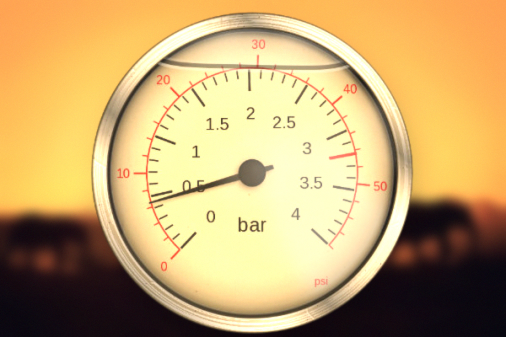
0.45 bar
